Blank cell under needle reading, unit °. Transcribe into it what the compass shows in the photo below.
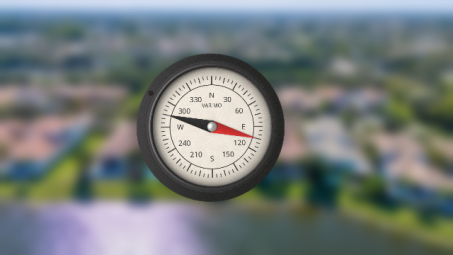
105 °
